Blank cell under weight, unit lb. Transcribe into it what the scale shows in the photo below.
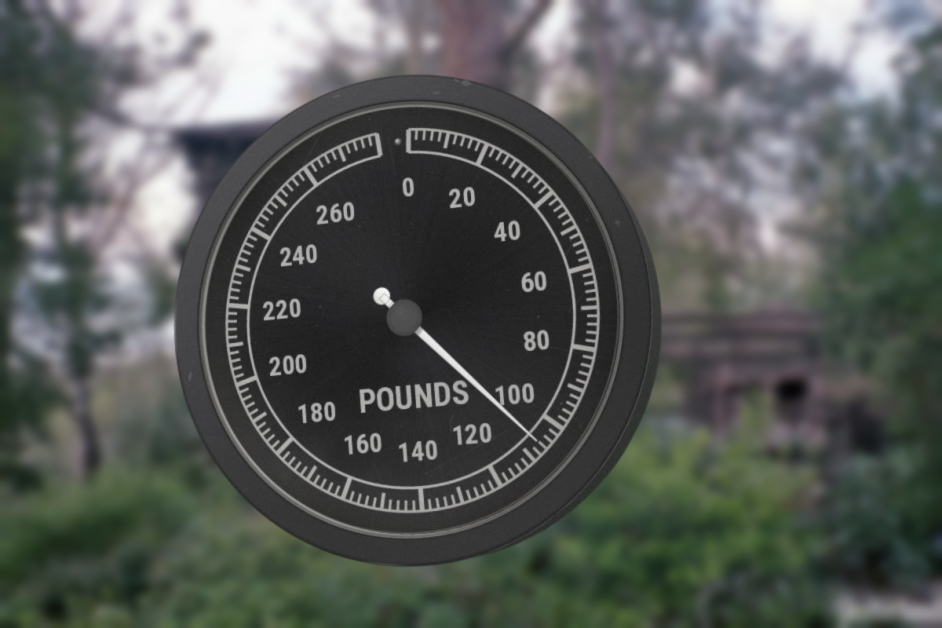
106 lb
